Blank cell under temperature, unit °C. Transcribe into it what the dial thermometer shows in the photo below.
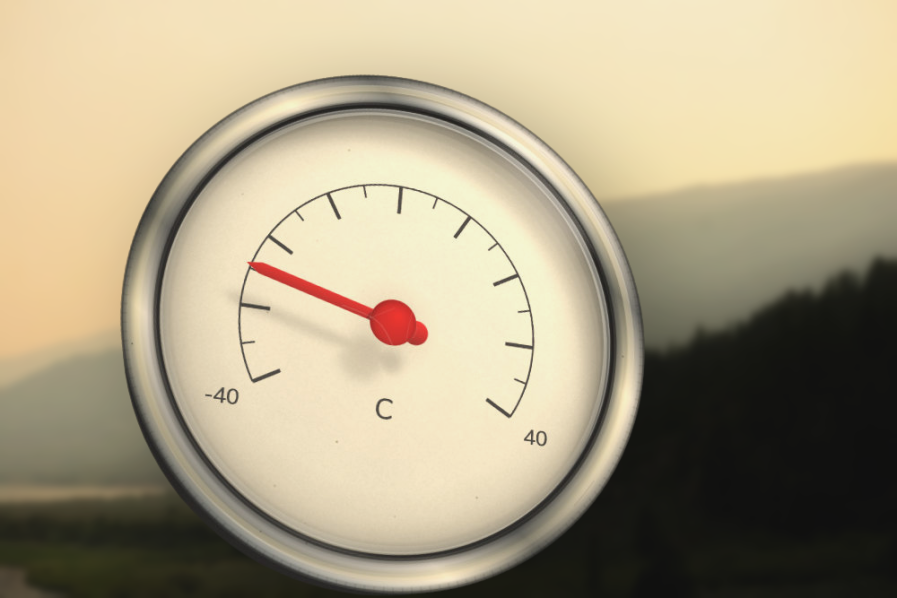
-25 °C
